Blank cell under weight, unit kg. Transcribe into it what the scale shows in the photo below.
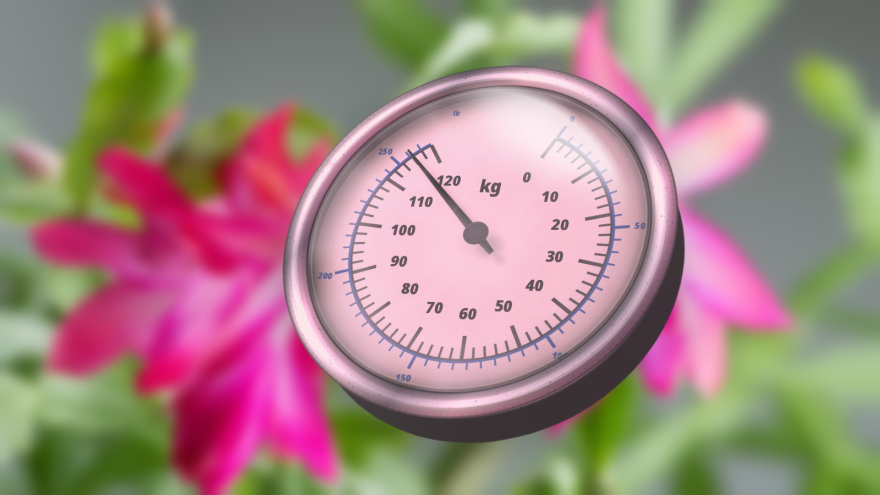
116 kg
